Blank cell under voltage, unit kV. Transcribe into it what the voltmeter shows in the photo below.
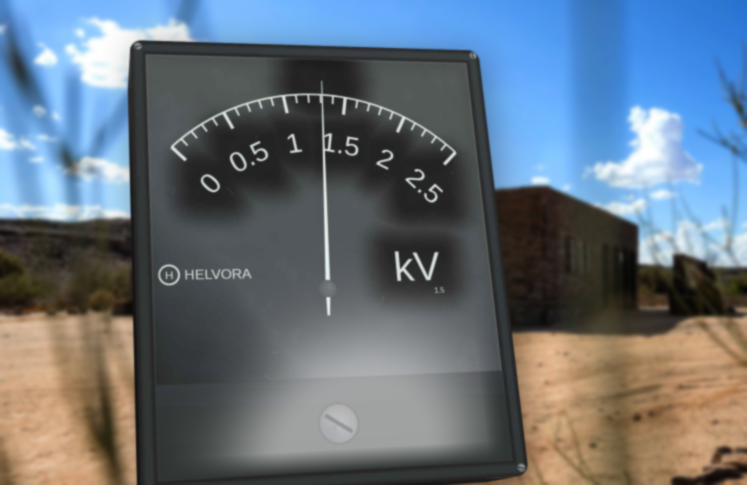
1.3 kV
